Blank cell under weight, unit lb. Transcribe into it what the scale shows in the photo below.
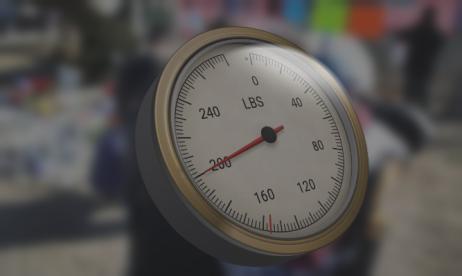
200 lb
